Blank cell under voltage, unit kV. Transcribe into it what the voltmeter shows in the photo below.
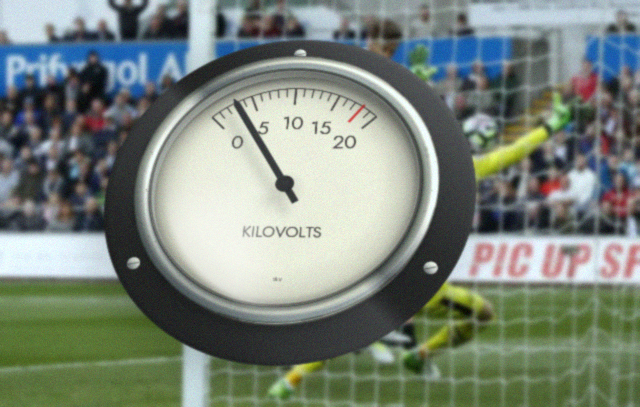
3 kV
